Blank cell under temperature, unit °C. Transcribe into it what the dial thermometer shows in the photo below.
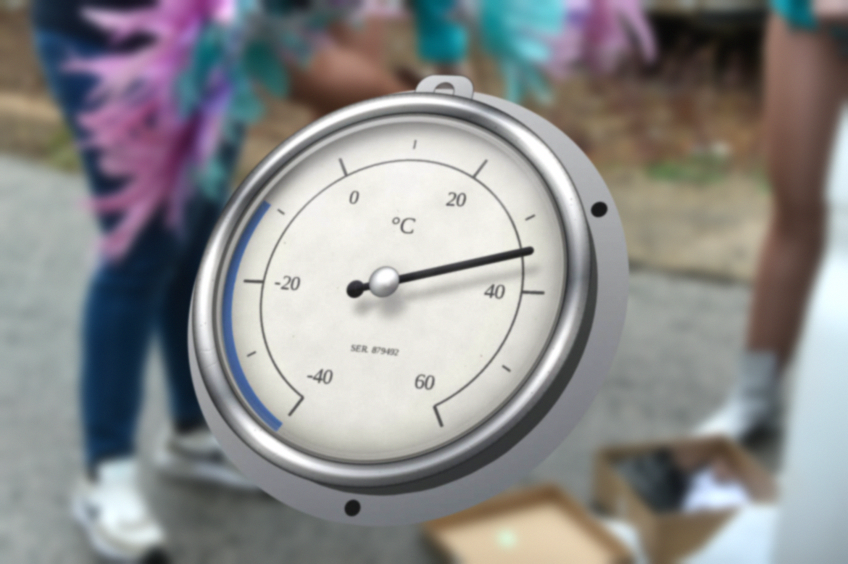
35 °C
